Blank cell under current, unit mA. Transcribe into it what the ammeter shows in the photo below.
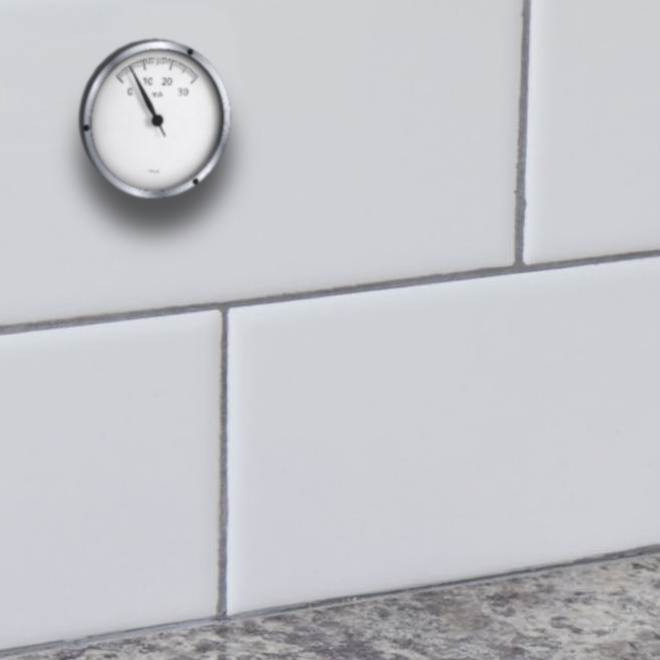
5 mA
